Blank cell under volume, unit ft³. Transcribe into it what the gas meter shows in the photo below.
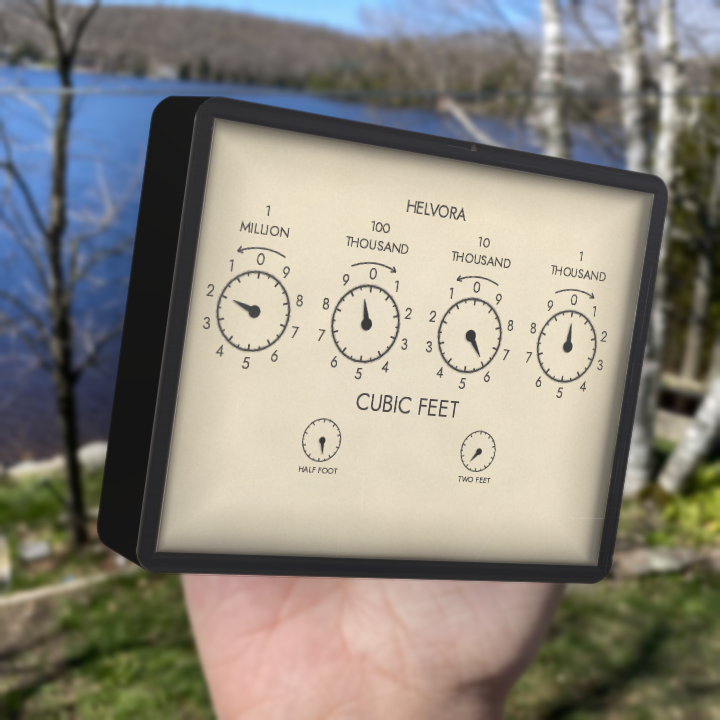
196000 ft³
